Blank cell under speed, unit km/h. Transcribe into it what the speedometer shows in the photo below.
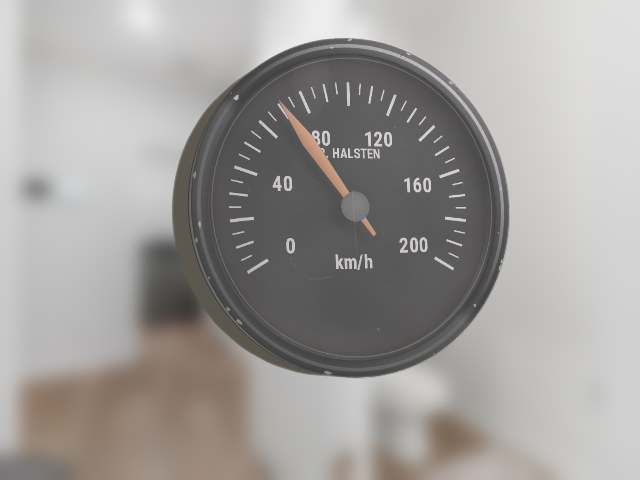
70 km/h
